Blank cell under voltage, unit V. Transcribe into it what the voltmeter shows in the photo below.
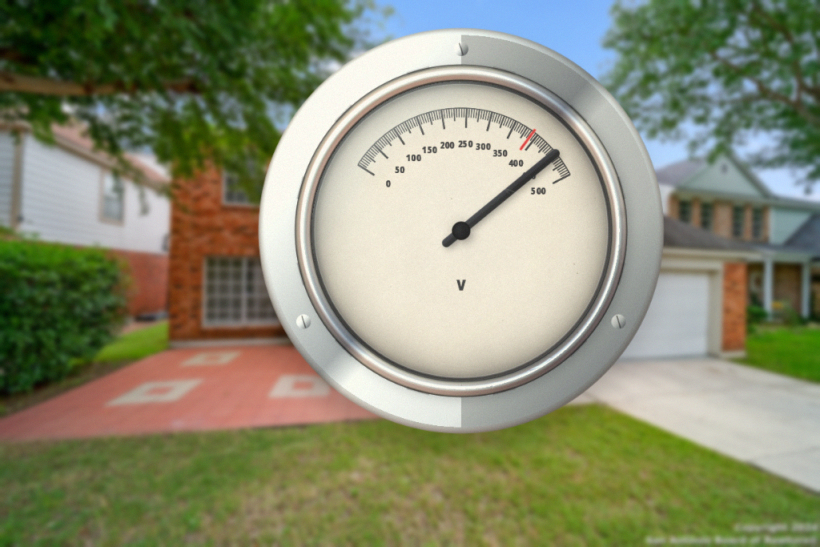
450 V
